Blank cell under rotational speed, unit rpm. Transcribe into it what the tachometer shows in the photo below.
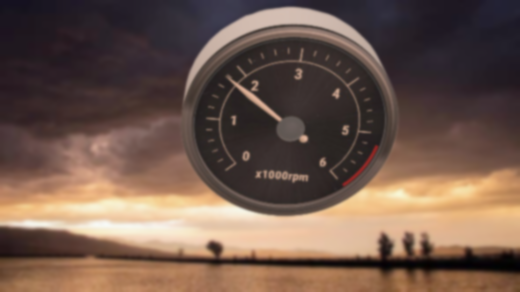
1800 rpm
